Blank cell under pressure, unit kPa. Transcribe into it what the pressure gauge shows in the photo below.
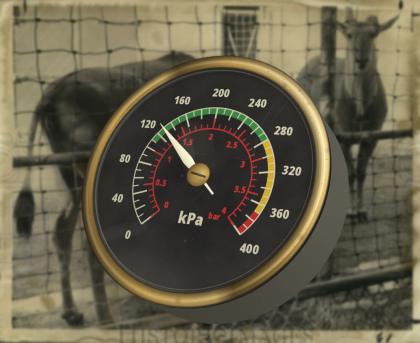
130 kPa
